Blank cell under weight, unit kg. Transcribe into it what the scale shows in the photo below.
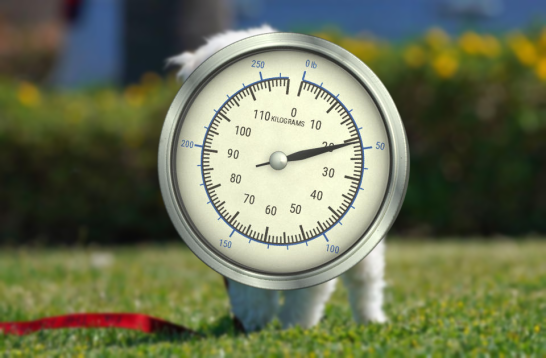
21 kg
